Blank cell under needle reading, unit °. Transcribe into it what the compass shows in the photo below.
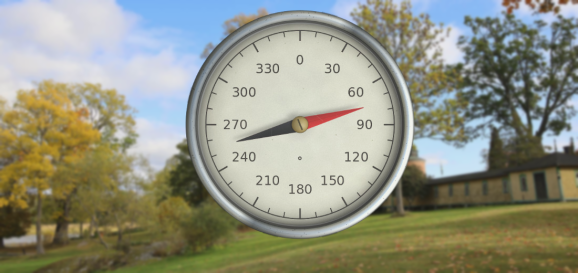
75 °
